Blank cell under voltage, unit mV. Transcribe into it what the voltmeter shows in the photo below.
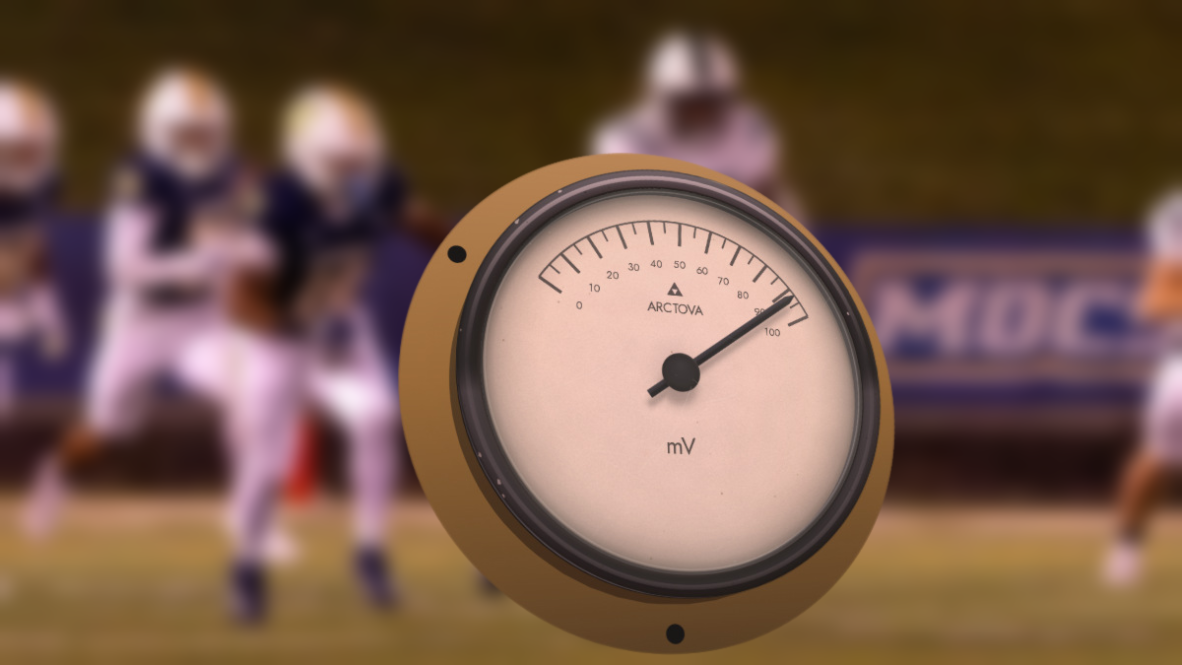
92.5 mV
